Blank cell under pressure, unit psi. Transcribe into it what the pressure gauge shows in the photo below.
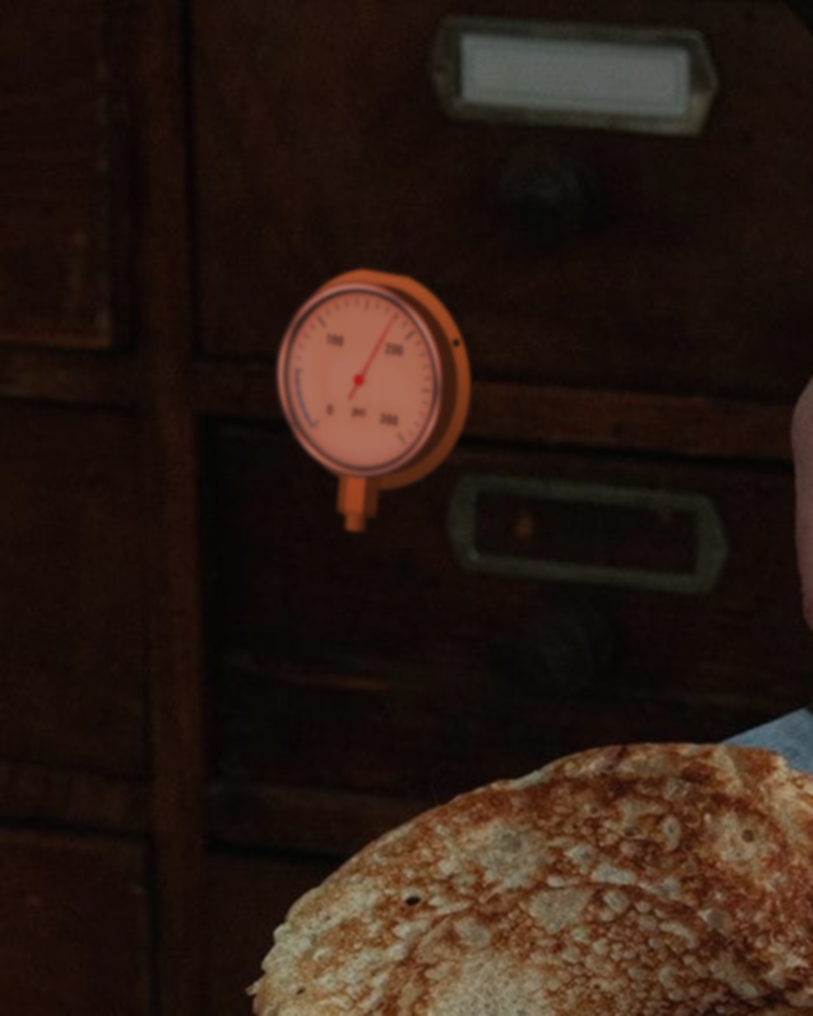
180 psi
